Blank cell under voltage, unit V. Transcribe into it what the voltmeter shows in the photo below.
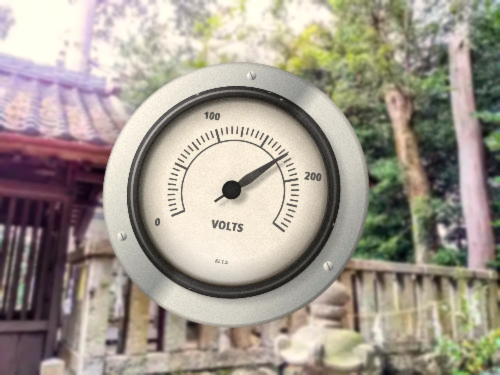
175 V
